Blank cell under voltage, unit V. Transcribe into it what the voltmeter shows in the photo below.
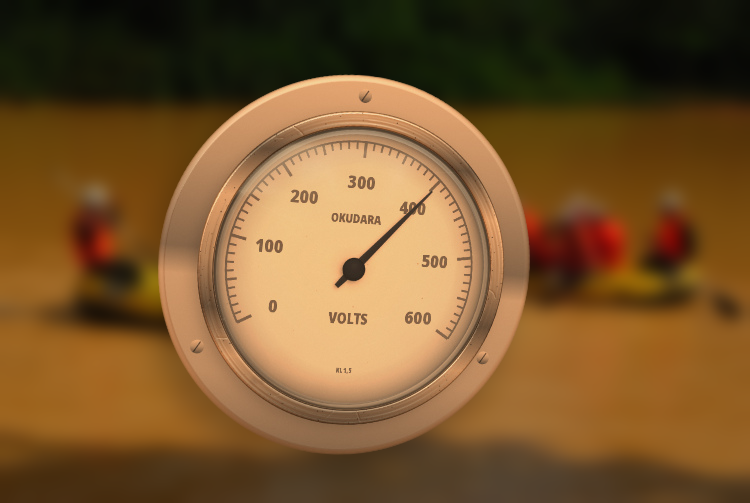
400 V
